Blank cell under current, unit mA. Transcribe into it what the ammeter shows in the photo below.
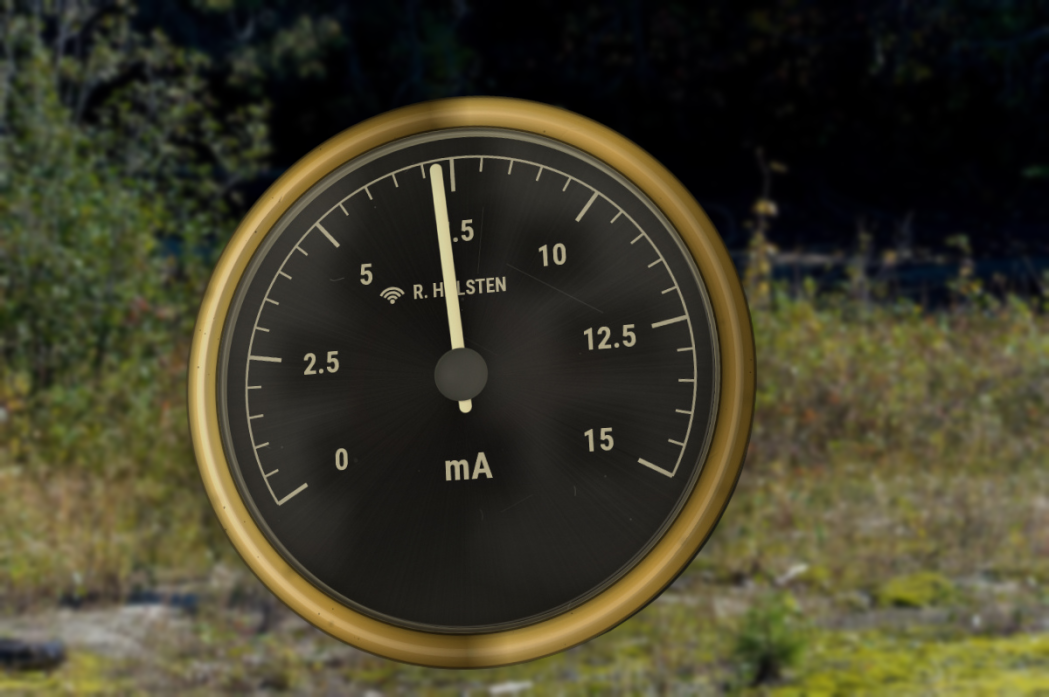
7.25 mA
